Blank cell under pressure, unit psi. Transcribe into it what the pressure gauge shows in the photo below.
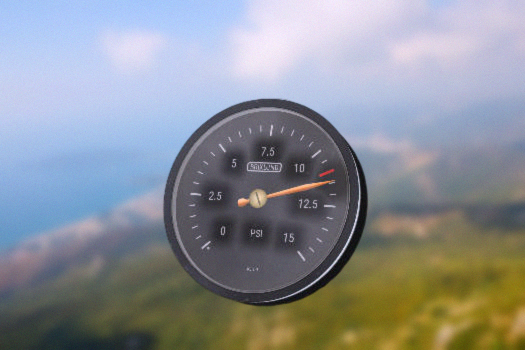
11.5 psi
